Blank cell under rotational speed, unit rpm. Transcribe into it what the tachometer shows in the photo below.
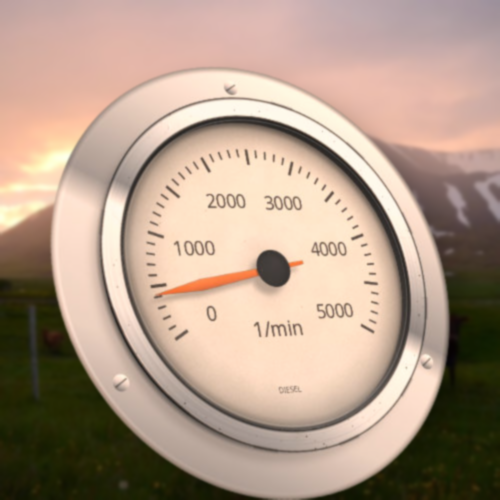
400 rpm
